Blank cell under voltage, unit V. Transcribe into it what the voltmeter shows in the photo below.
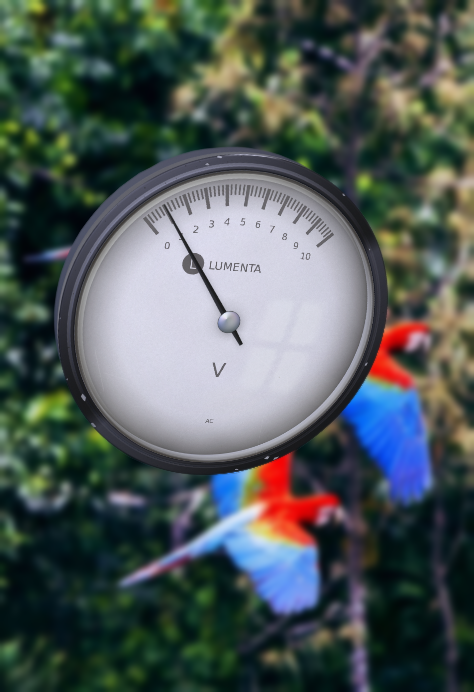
1 V
